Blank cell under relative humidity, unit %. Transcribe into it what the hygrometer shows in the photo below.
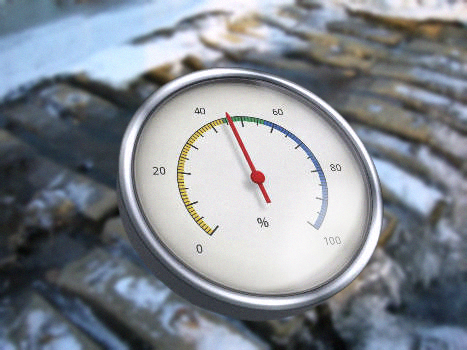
45 %
